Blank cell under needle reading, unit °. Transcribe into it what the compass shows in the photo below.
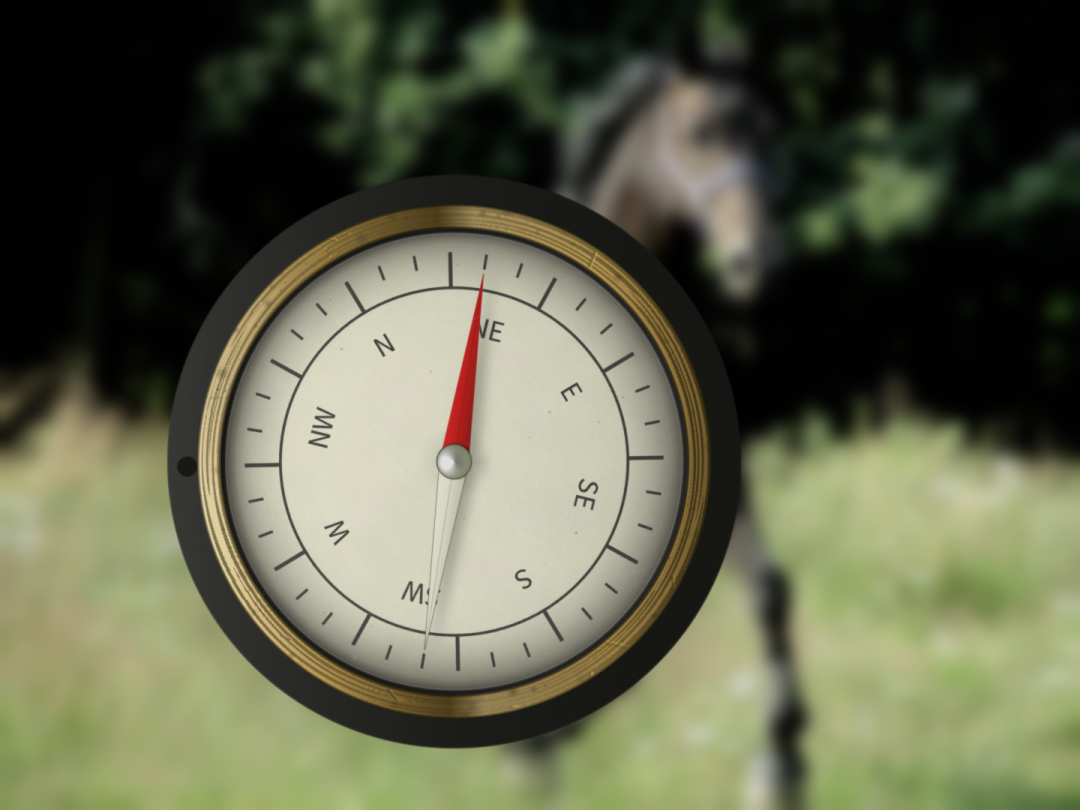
40 °
